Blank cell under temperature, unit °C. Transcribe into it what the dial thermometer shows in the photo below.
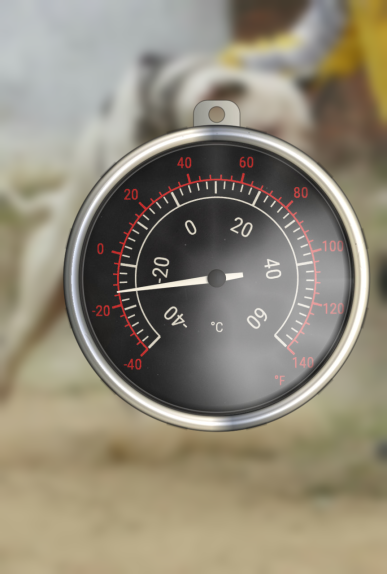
-26 °C
